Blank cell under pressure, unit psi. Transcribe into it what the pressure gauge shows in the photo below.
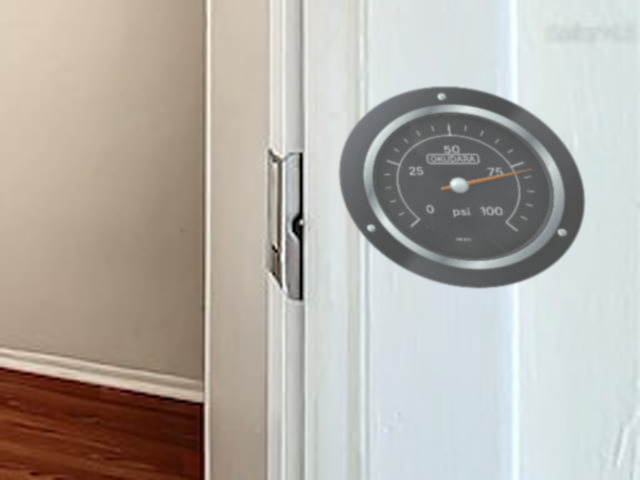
77.5 psi
